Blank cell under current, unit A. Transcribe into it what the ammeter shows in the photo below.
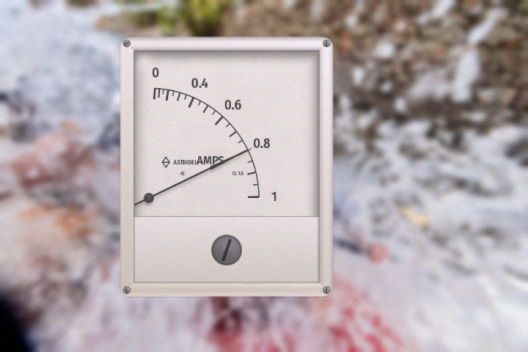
0.8 A
